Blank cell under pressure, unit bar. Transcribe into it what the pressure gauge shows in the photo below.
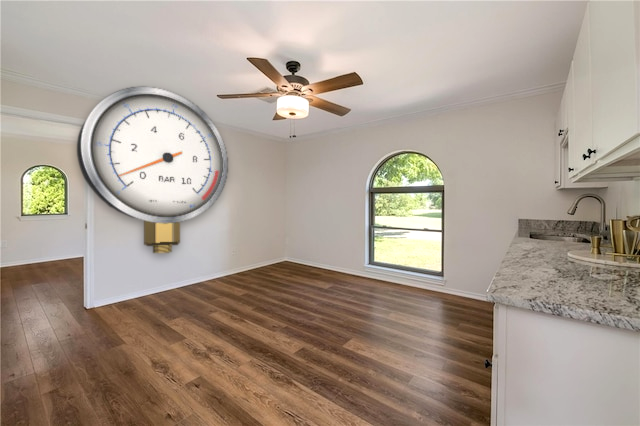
0.5 bar
